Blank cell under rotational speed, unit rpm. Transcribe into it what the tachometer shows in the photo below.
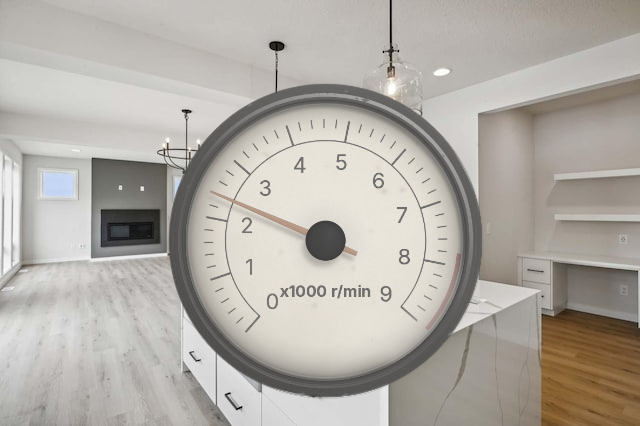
2400 rpm
